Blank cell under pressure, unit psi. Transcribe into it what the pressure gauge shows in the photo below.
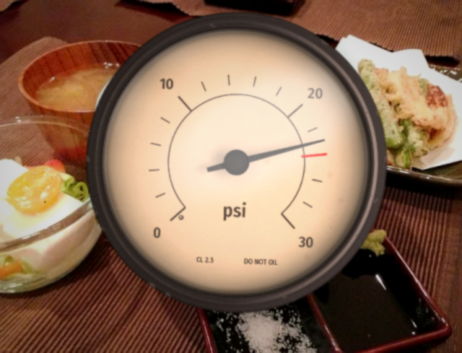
23 psi
